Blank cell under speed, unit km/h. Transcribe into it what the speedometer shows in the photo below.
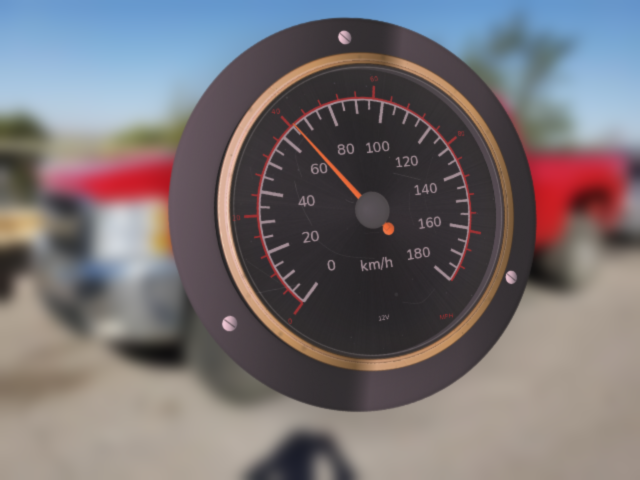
65 km/h
